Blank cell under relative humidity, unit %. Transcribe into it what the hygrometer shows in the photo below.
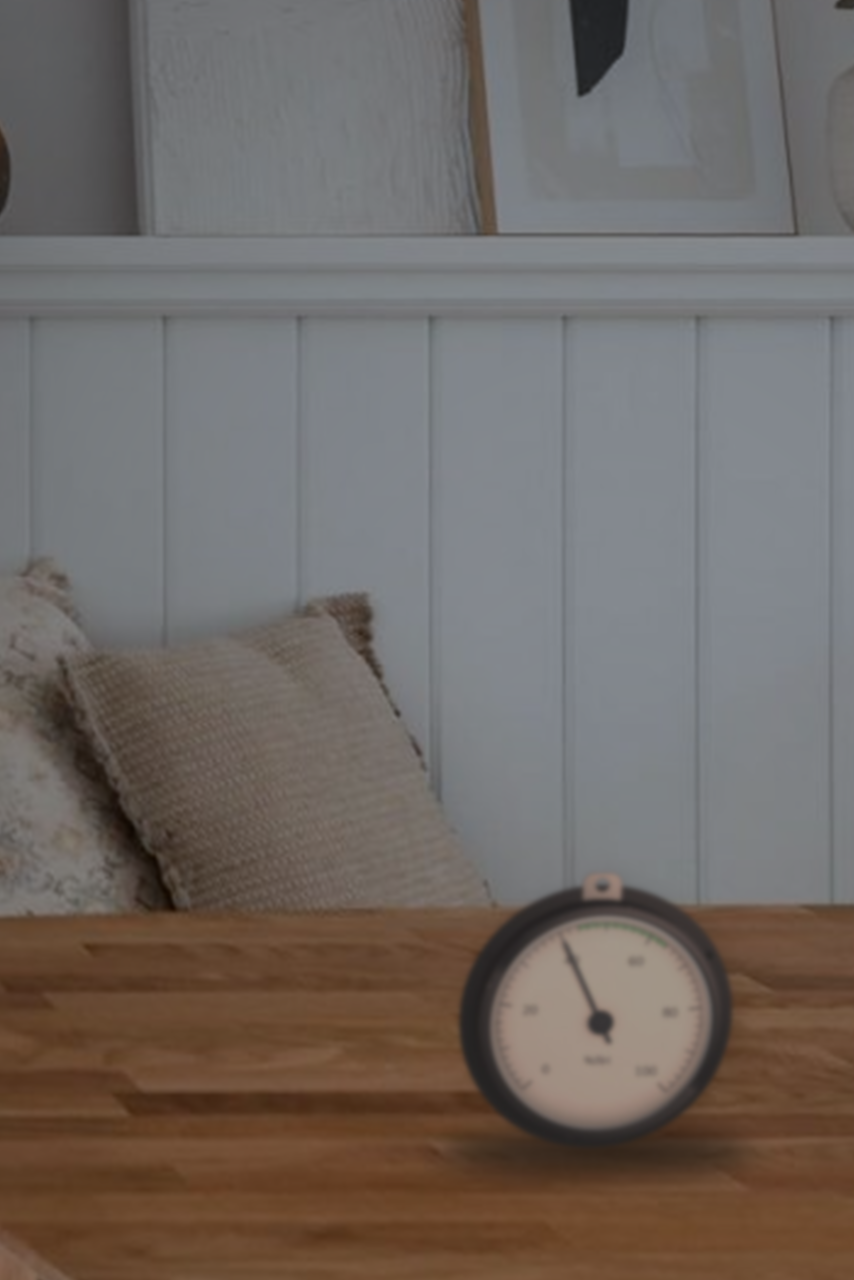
40 %
